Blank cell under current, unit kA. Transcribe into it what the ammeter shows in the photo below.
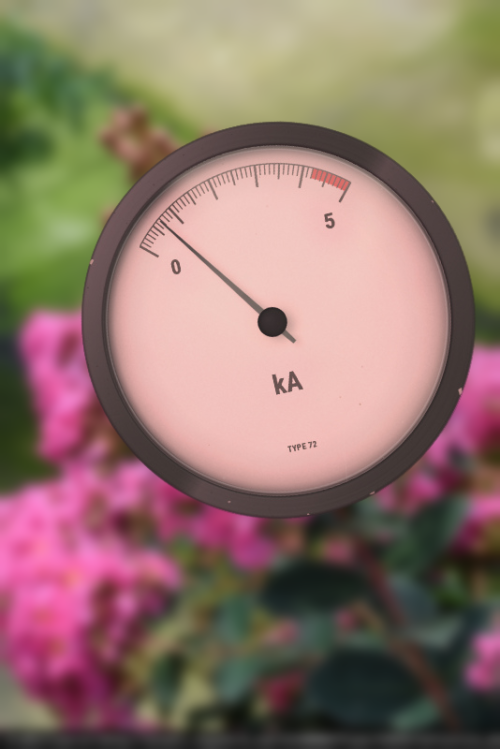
0.7 kA
